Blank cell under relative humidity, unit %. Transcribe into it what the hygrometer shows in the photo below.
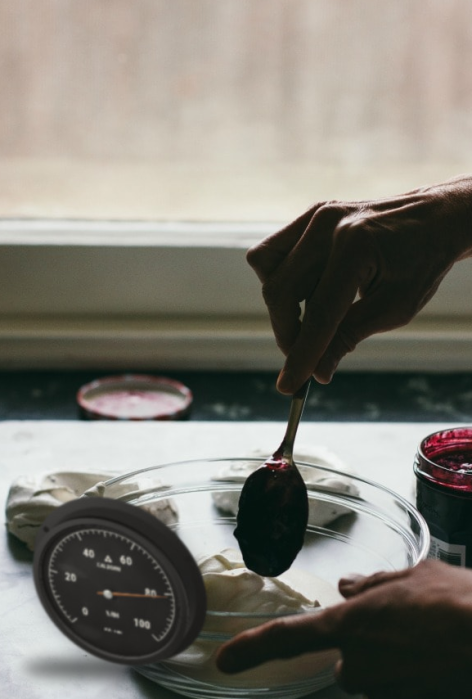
80 %
